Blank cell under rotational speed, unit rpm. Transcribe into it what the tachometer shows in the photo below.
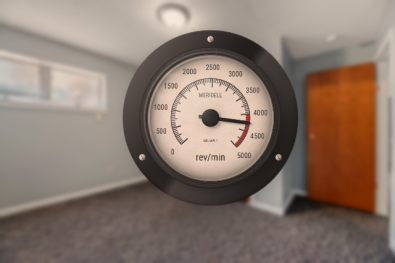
4250 rpm
